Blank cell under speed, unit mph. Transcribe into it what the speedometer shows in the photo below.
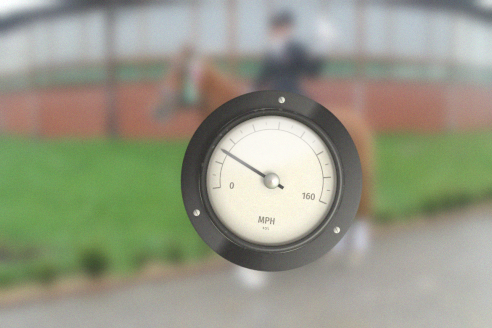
30 mph
